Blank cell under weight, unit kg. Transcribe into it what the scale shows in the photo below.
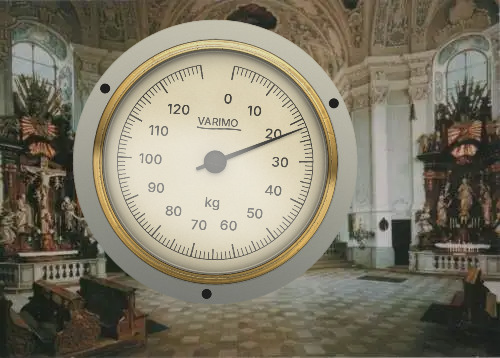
22 kg
